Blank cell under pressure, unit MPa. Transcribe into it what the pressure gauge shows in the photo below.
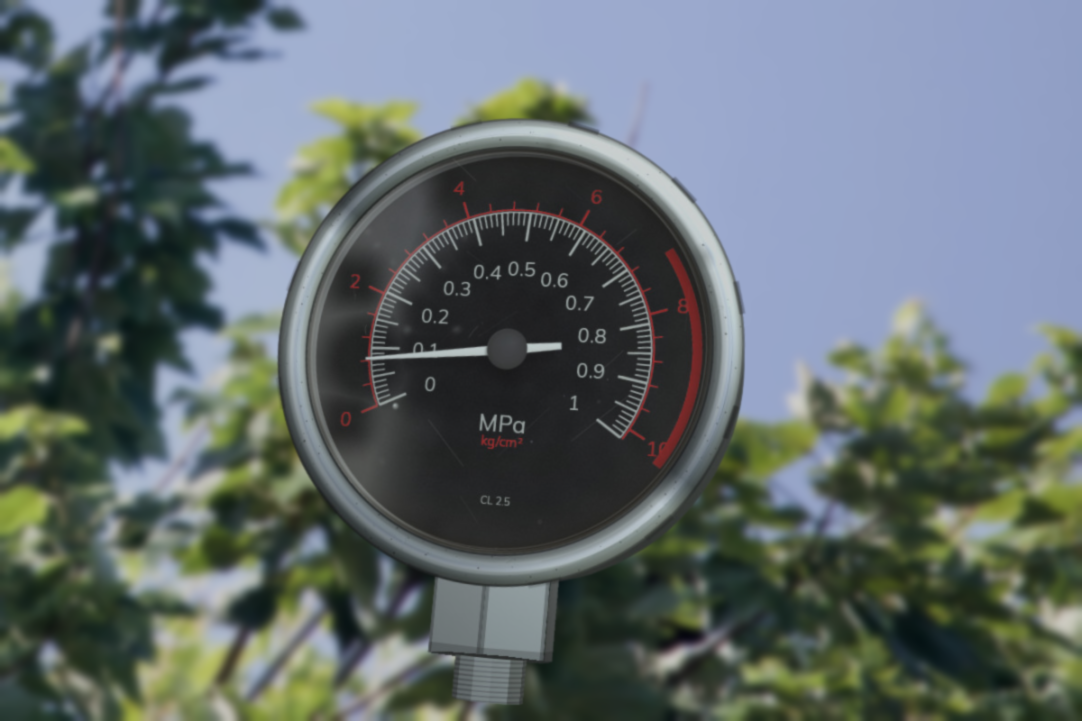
0.08 MPa
